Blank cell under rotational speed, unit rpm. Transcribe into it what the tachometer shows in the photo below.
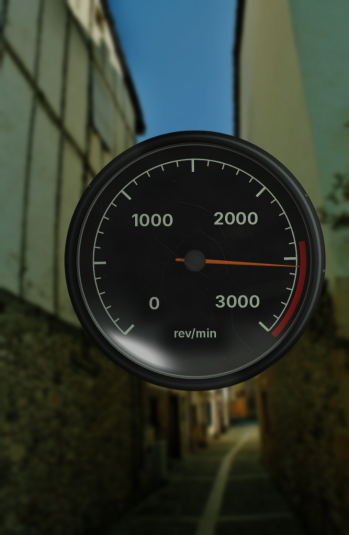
2550 rpm
